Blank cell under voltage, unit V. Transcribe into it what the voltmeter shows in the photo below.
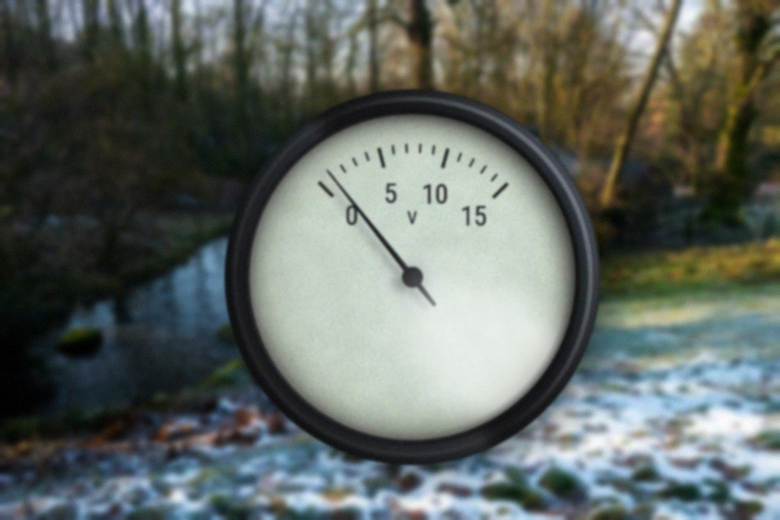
1 V
